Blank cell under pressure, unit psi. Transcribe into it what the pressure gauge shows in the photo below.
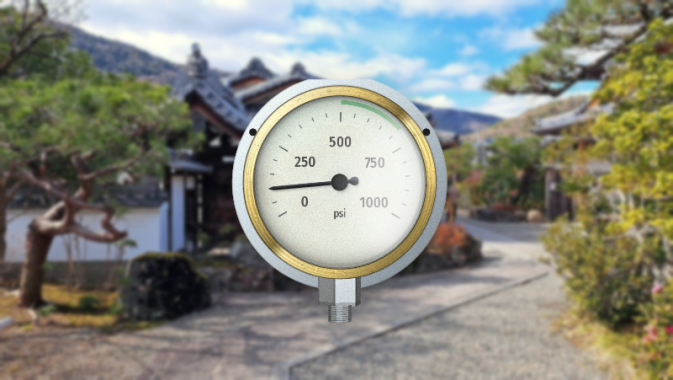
100 psi
